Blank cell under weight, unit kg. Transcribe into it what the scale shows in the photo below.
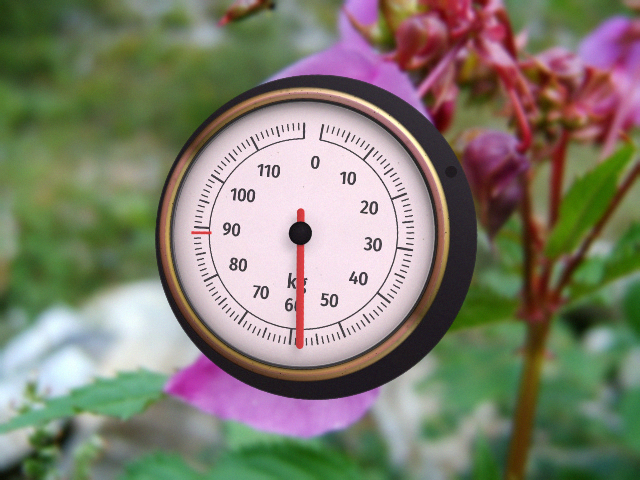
58 kg
